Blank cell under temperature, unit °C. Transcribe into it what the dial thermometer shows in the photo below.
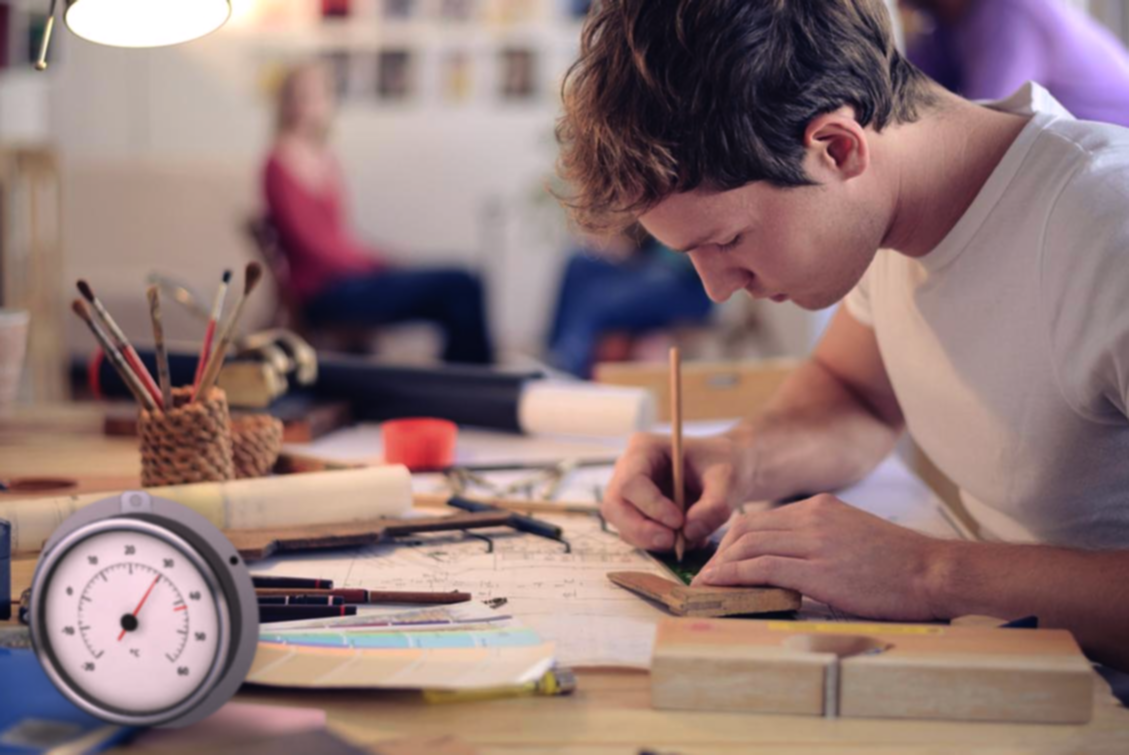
30 °C
